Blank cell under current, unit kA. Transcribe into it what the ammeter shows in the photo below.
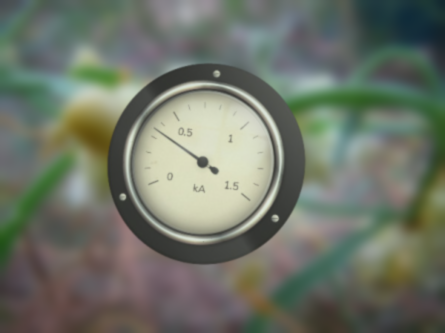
0.35 kA
